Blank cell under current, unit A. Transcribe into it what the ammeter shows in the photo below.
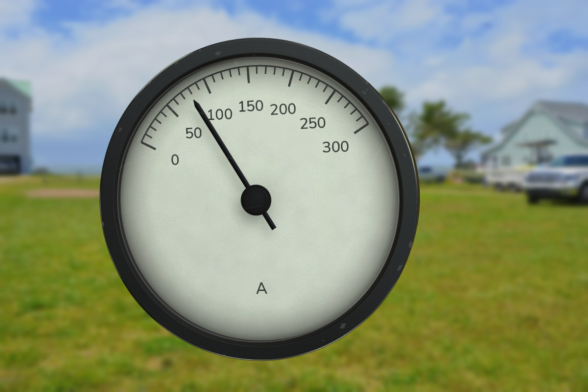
80 A
